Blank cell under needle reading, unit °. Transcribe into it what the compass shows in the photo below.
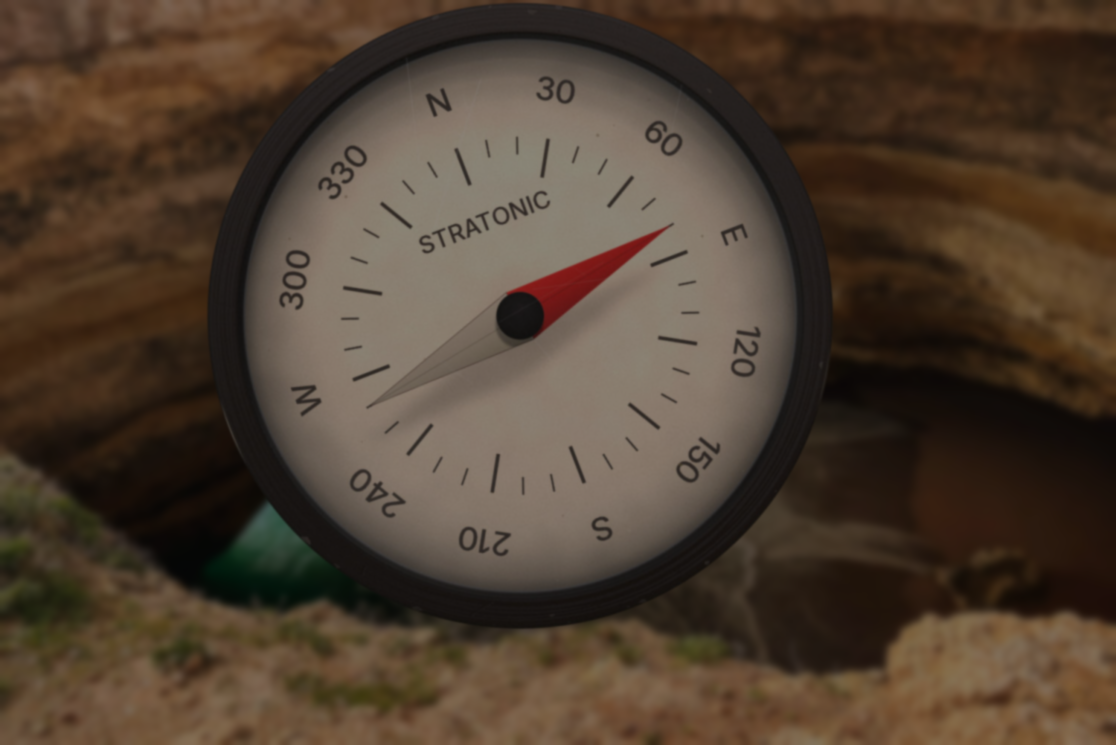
80 °
